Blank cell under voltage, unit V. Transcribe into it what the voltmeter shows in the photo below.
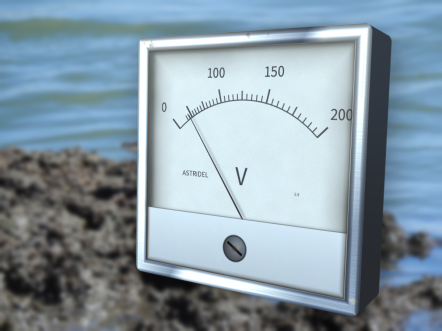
50 V
